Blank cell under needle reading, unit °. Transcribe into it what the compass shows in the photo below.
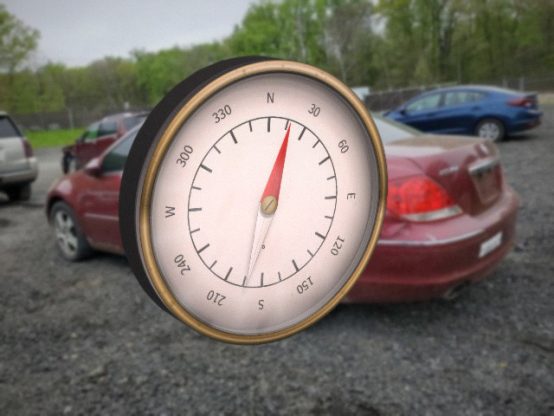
15 °
